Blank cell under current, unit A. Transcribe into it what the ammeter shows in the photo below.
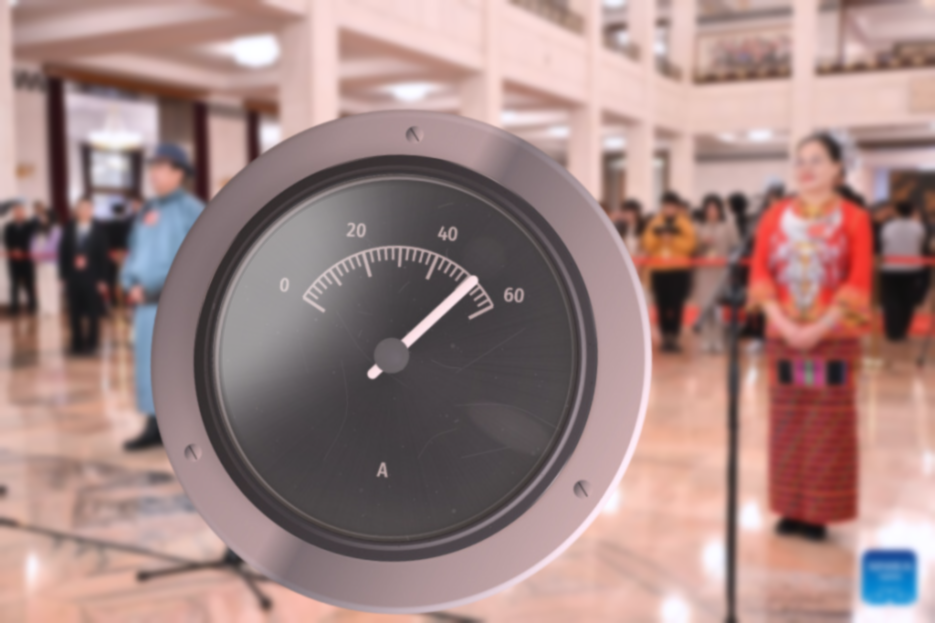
52 A
